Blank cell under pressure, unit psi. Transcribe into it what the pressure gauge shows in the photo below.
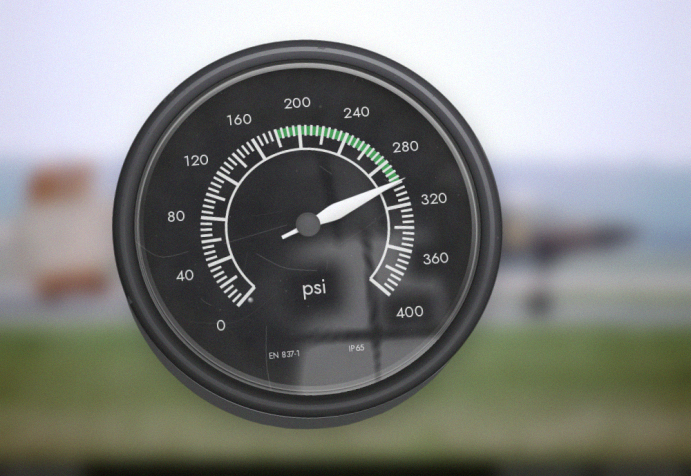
300 psi
